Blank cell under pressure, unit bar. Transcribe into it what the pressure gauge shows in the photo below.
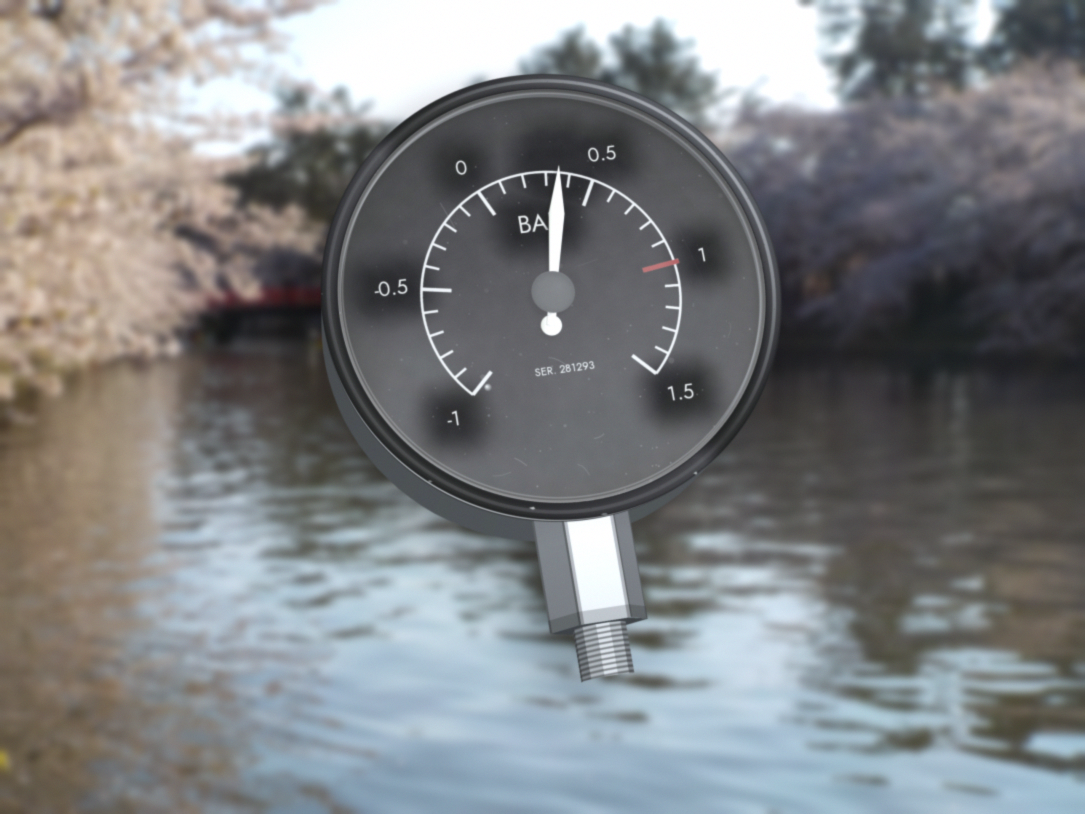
0.35 bar
